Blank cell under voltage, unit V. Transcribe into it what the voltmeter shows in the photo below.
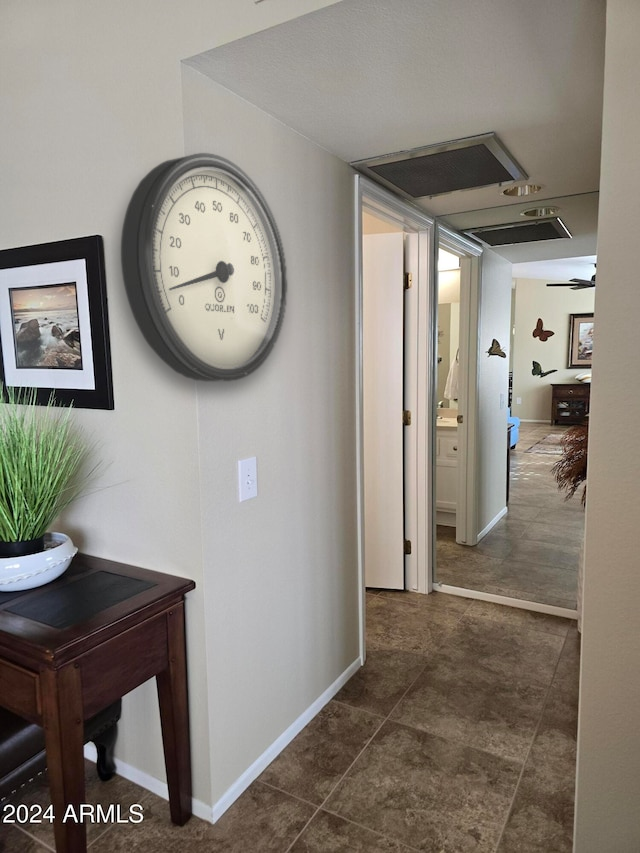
5 V
